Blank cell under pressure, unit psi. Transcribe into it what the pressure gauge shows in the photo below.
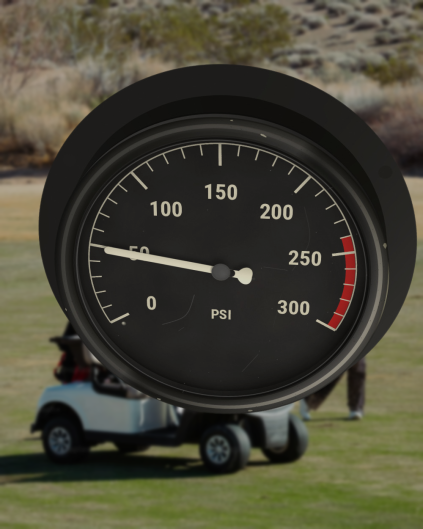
50 psi
